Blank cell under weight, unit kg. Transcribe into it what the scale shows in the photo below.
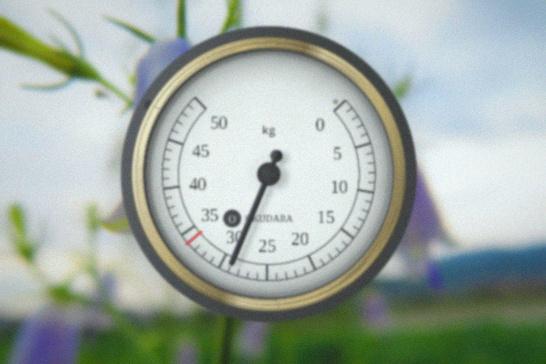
29 kg
